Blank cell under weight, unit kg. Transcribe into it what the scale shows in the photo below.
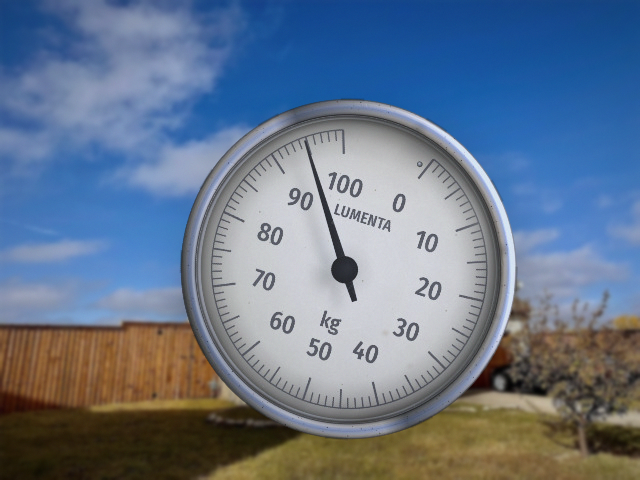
95 kg
